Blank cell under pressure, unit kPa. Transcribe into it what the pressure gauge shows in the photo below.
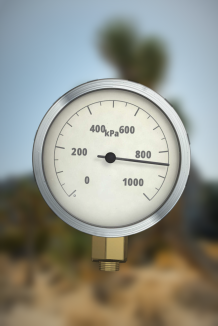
850 kPa
